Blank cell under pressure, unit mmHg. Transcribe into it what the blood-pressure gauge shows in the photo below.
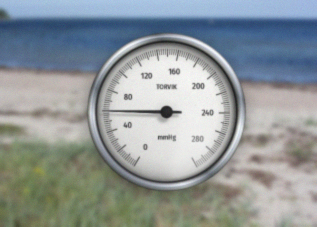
60 mmHg
